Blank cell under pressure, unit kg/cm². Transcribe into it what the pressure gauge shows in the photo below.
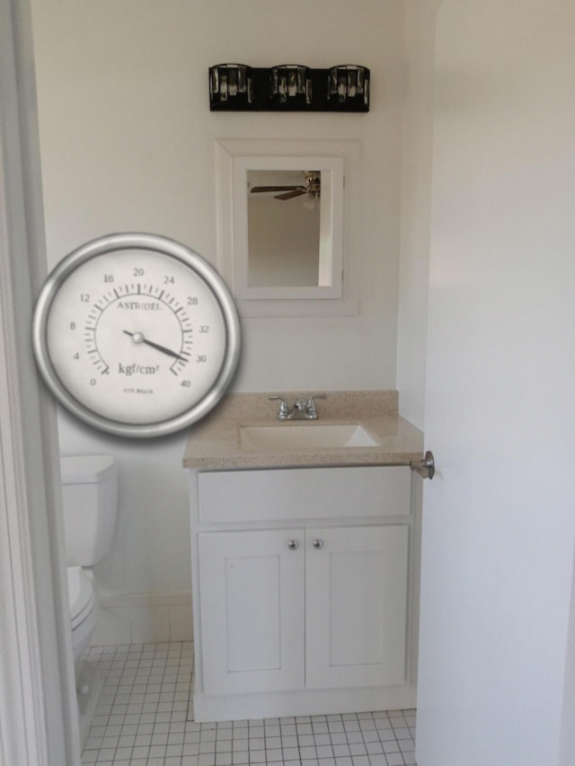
37 kg/cm²
